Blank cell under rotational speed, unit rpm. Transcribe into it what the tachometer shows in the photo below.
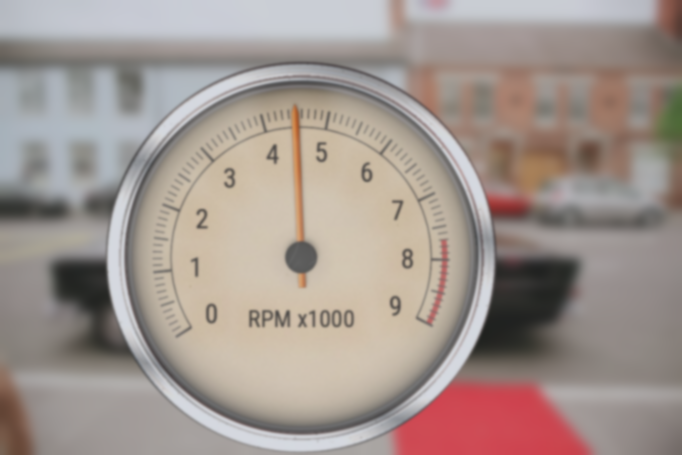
4500 rpm
